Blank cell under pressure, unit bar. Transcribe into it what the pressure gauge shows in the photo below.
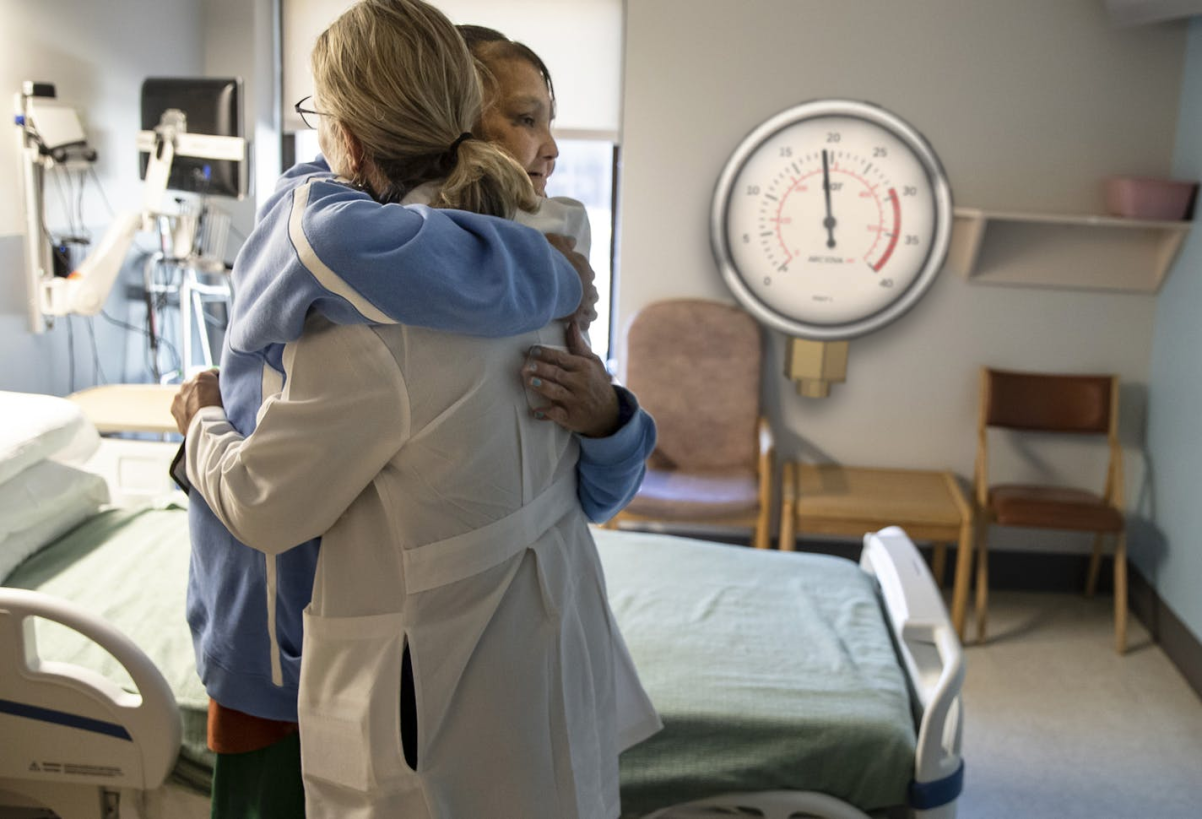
19 bar
